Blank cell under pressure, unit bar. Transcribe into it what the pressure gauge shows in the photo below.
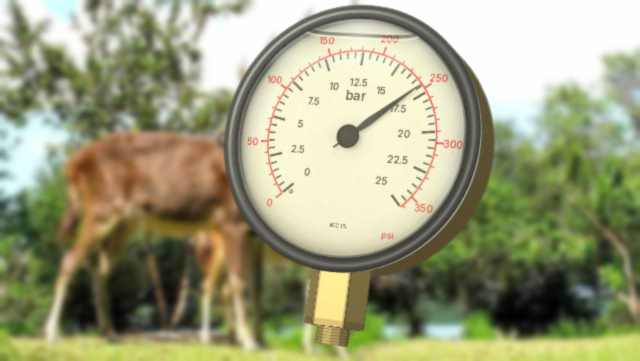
17 bar
